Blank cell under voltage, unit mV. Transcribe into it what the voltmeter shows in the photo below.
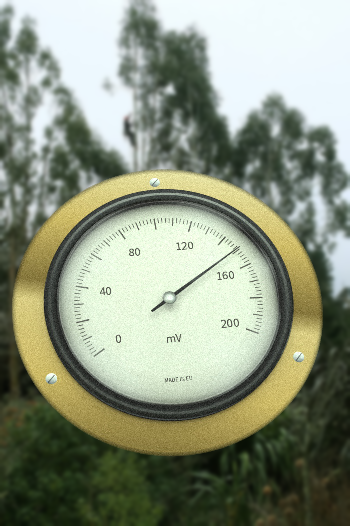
150 mV
